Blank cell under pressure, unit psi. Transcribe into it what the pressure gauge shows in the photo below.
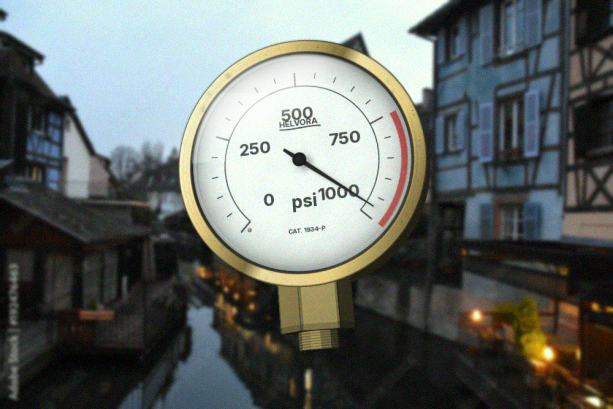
975 psi
